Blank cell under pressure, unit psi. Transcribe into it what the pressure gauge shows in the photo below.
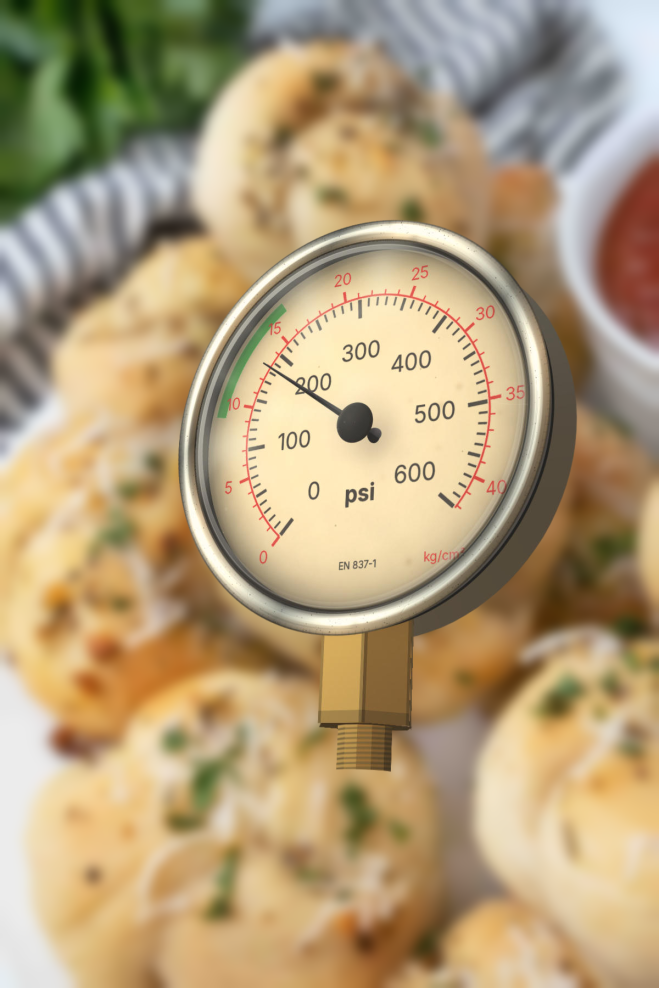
185 psi
